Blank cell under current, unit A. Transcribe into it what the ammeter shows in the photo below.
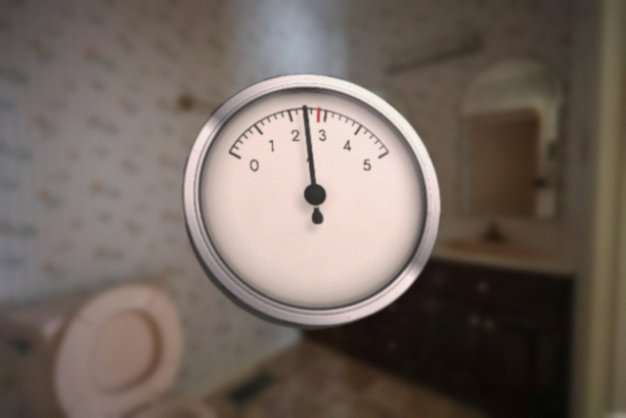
2.4 A
